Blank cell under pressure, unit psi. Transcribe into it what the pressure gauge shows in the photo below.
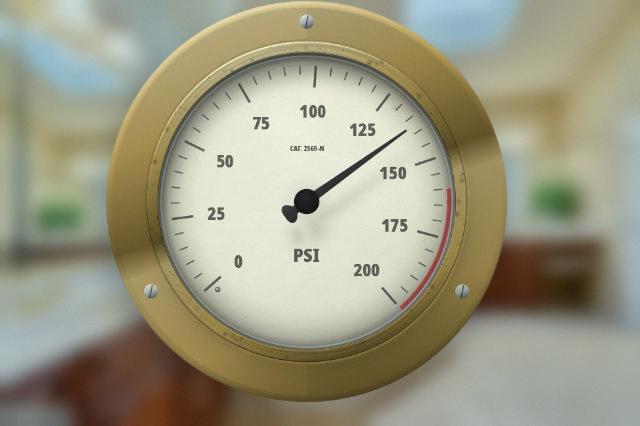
137.5 psi
